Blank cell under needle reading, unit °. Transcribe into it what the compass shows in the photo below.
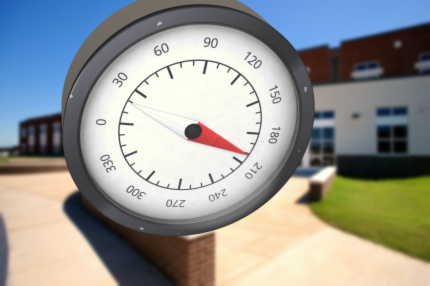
200 °
